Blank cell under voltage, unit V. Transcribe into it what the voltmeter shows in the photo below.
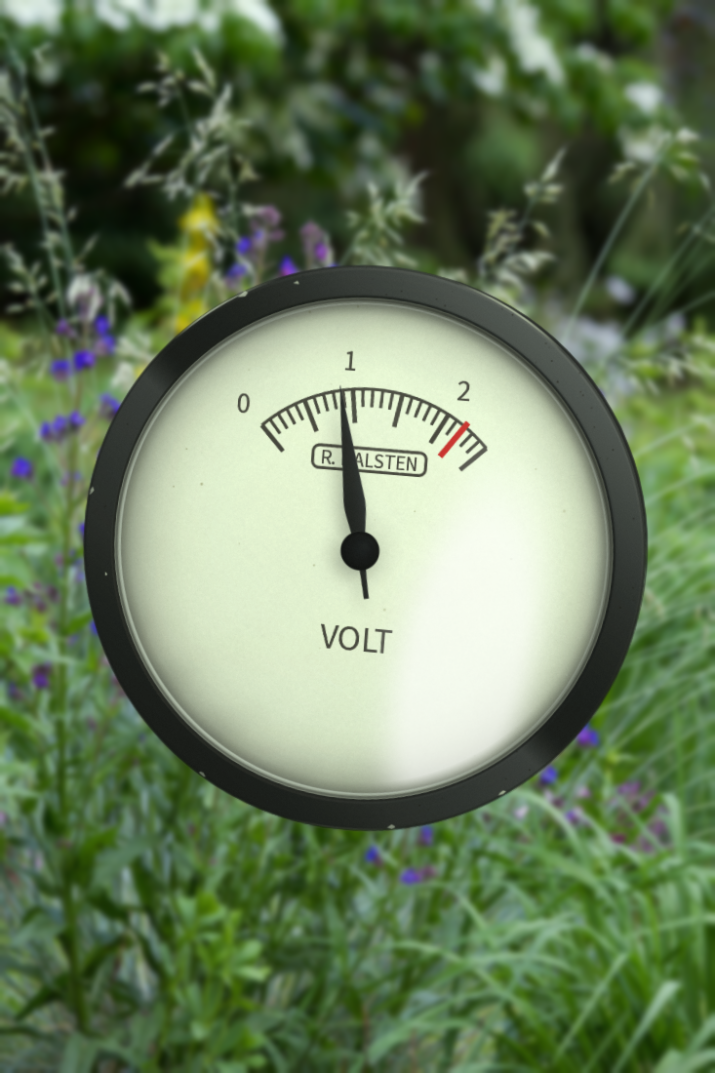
0.9 V
